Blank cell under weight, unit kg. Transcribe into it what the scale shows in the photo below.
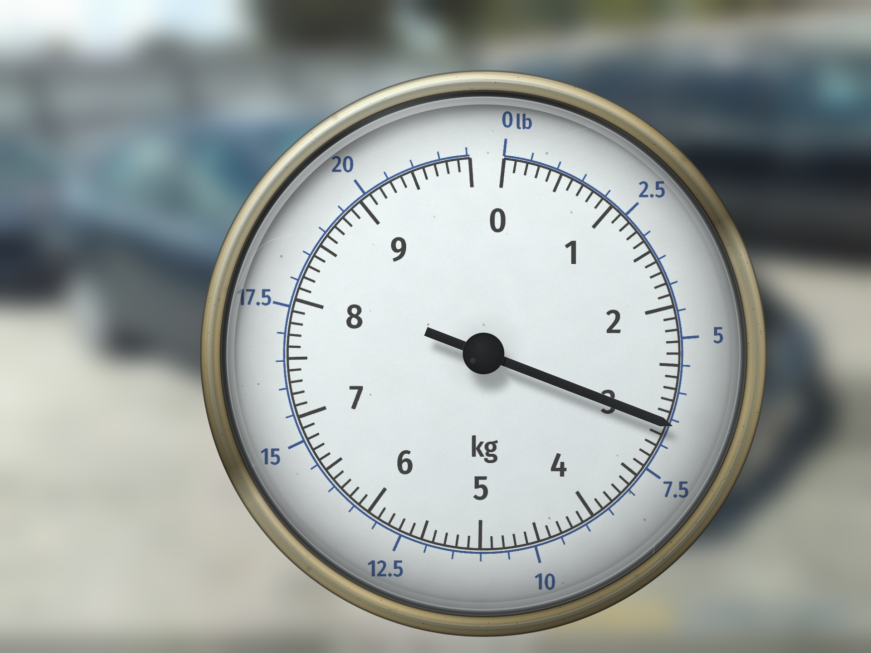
3 kg
